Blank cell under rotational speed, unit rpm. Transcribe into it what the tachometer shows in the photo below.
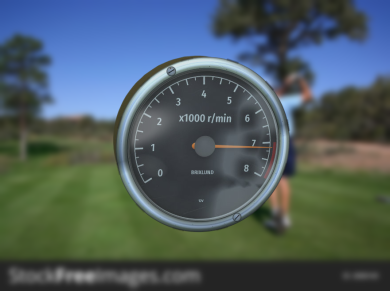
7125 rpm
